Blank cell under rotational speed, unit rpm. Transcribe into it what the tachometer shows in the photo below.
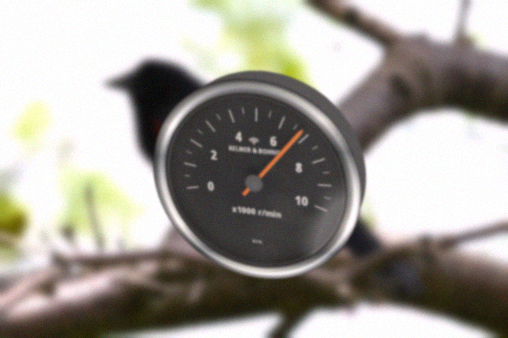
6750 rpm
